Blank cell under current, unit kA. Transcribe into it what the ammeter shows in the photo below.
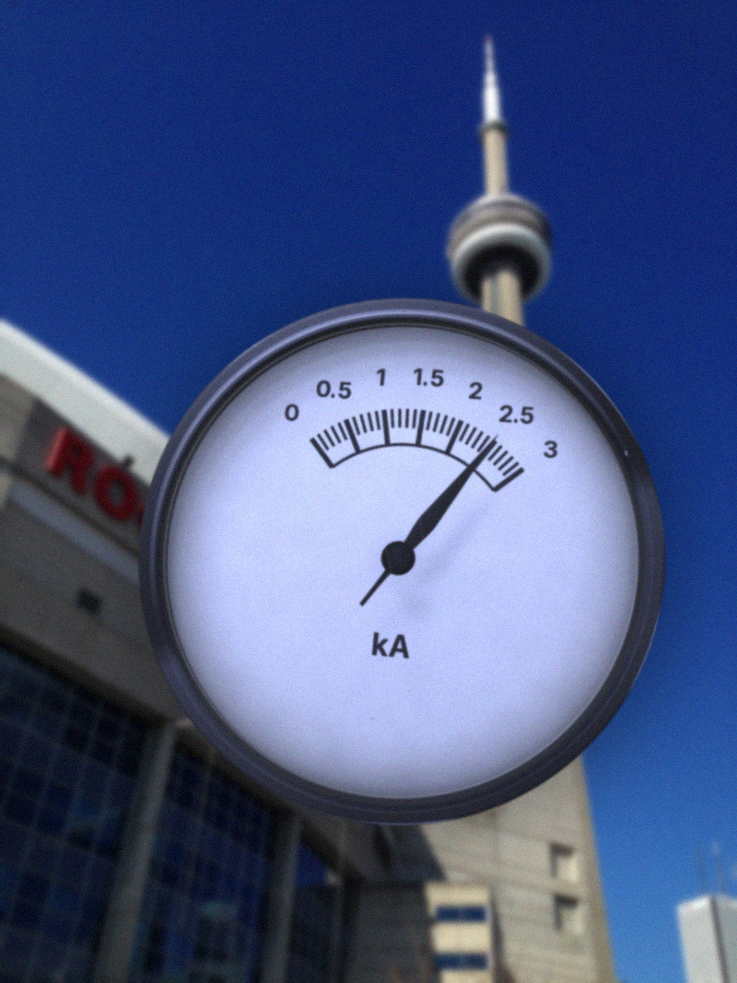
2.5 kA
